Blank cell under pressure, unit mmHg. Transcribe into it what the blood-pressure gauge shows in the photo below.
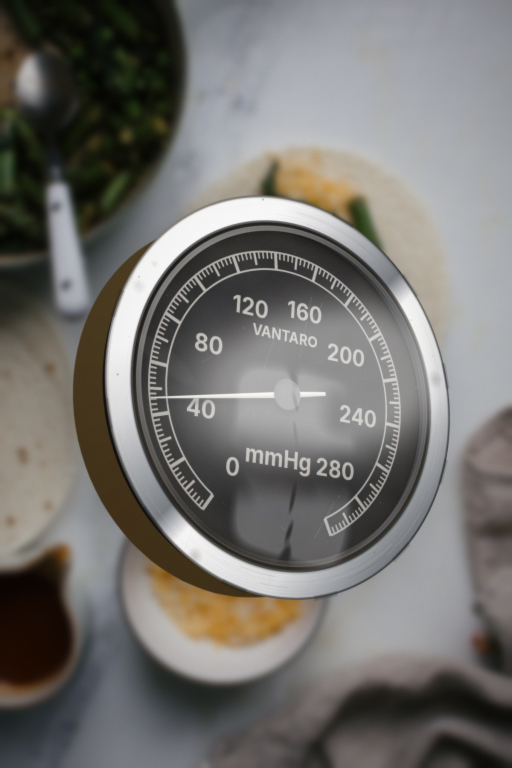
46 mmHg
